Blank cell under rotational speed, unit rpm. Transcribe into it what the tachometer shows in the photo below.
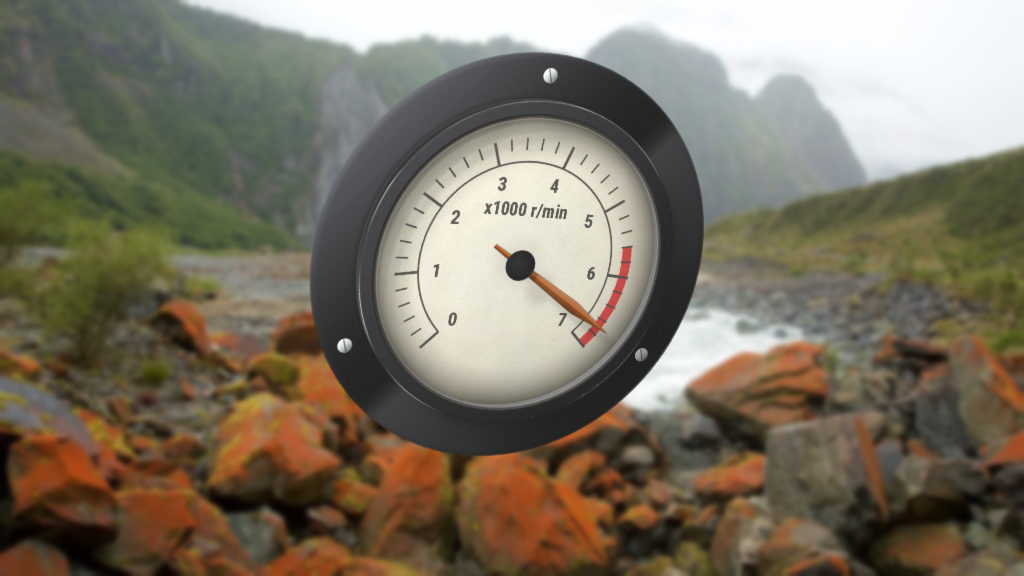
6700 rpm
